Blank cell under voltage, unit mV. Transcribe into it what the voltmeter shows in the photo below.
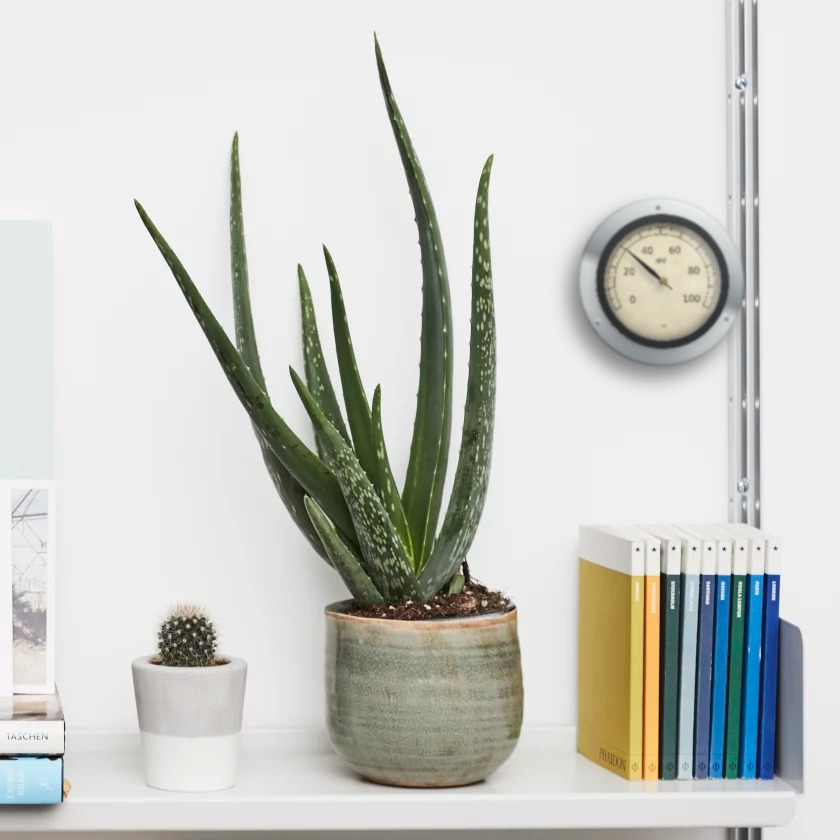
30 mV
